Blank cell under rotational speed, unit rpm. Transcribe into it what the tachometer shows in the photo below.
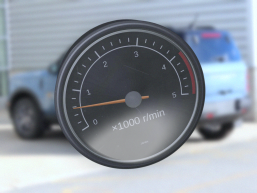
600 rpm
